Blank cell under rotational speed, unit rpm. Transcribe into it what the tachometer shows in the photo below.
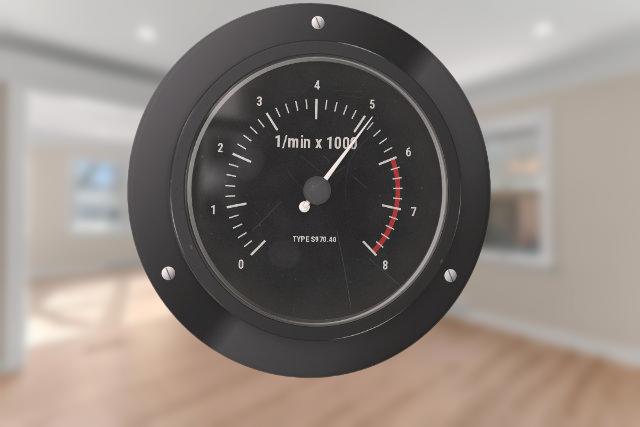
5100 rpm
